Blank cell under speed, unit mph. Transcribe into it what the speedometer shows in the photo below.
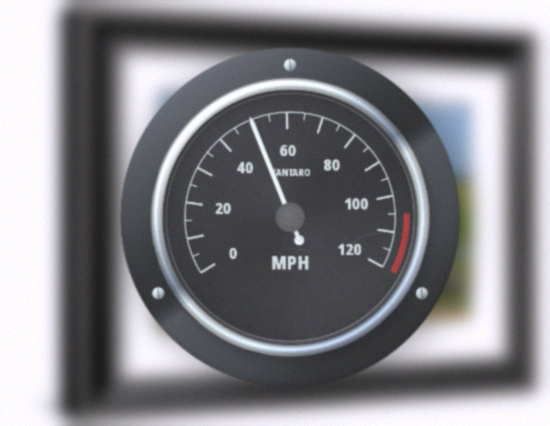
50 mph
